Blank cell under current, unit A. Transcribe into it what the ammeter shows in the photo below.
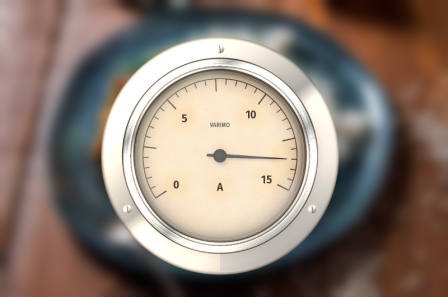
13.5 A
